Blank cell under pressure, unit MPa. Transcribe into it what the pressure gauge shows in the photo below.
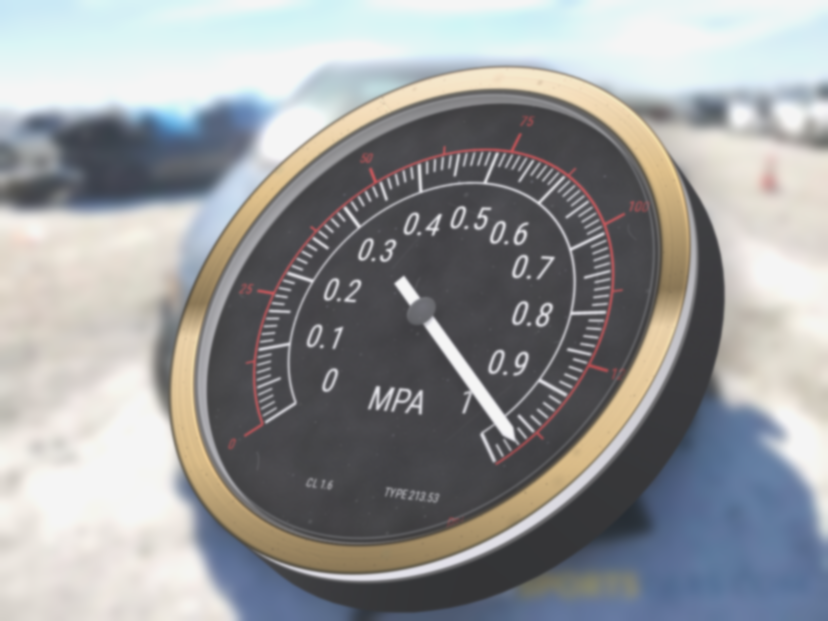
0.97 MPa
